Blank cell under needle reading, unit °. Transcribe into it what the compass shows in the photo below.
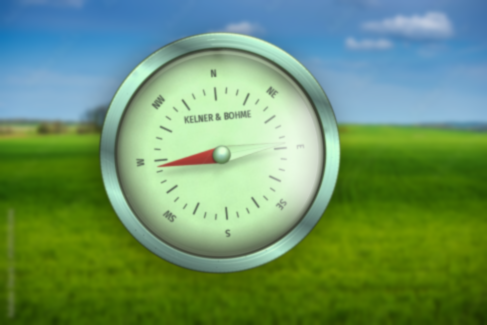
265 °
